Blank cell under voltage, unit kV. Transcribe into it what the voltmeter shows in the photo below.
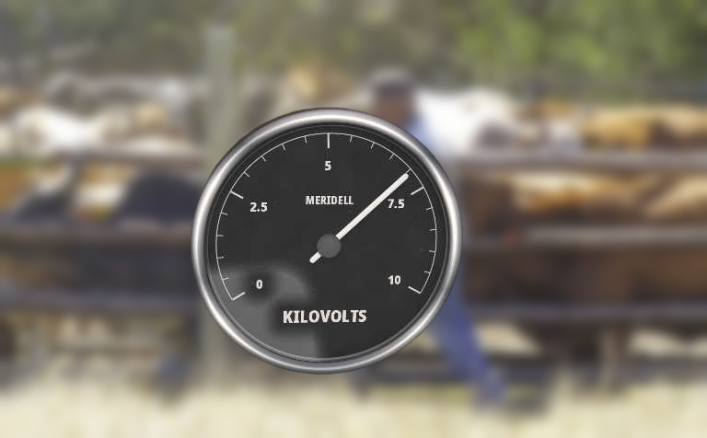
7 kV
